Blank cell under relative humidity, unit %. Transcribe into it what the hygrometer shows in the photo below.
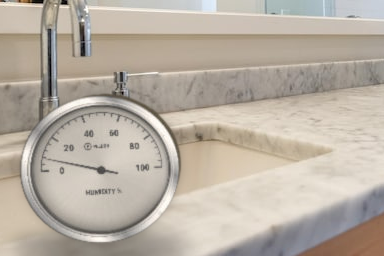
8 %
